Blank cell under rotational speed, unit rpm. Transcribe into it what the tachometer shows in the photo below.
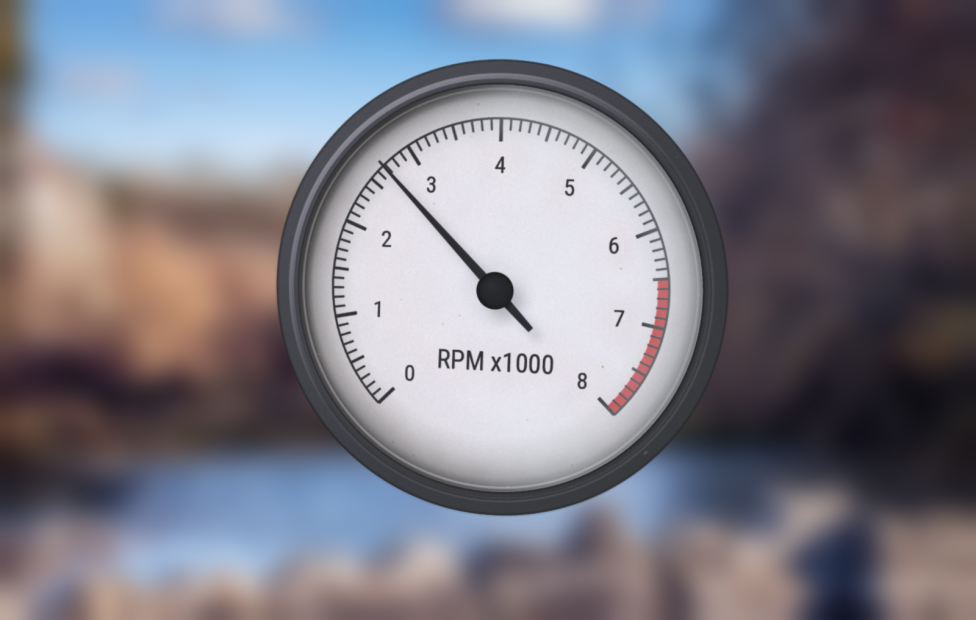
2700 rpm
